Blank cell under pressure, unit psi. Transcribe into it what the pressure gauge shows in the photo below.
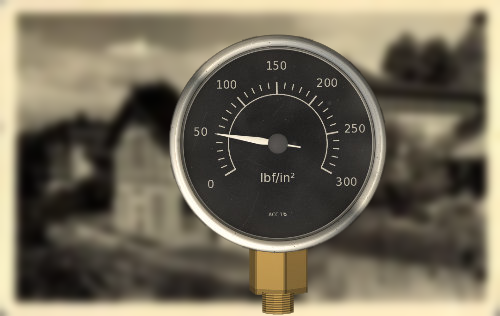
50 psi
